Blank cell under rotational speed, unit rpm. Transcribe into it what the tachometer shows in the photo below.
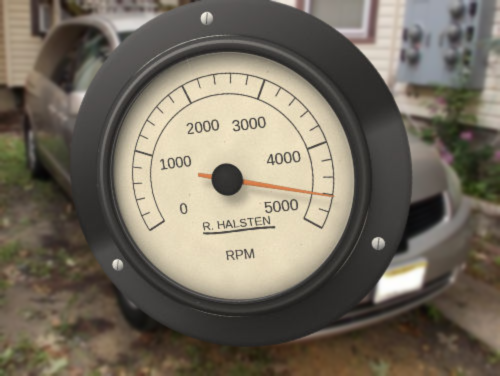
4600 rpm
